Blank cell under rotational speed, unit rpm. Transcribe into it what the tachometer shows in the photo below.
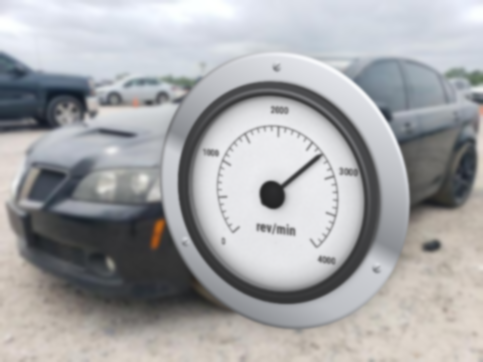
2700 rpm
